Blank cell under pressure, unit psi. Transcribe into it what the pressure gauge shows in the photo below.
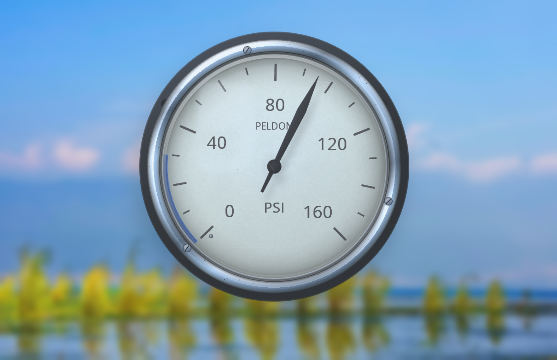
95 psi
